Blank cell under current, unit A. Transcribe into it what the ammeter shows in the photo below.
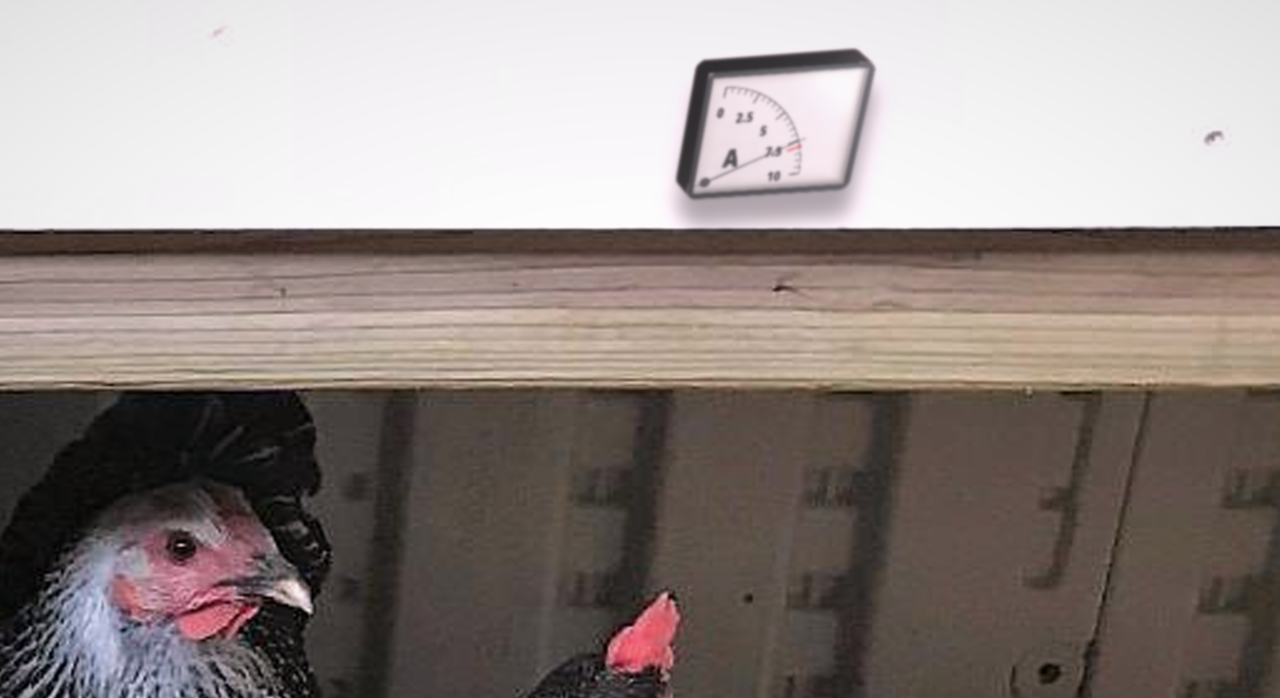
7.5 A
